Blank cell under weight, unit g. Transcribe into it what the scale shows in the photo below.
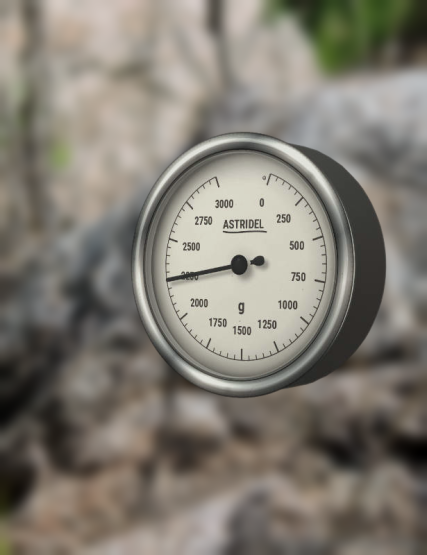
2250 g
